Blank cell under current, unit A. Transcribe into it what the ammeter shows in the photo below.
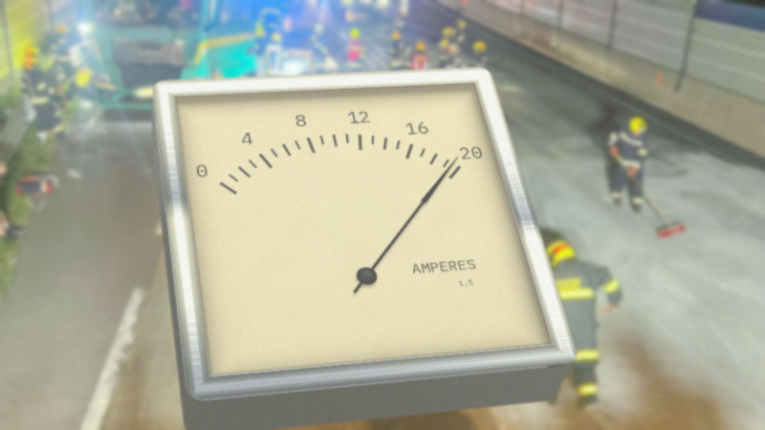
19.5 A
